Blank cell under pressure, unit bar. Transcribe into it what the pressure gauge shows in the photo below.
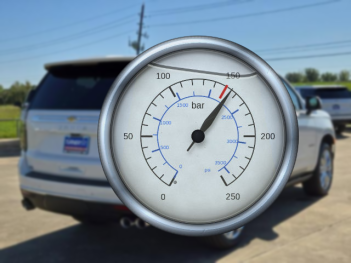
155 bar
